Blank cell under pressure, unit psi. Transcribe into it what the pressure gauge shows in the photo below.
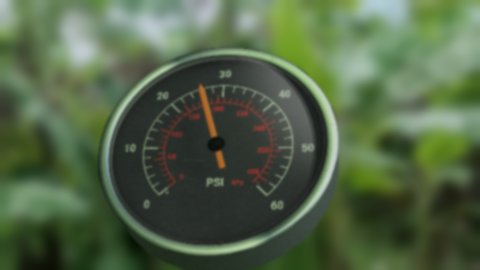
26 psi
